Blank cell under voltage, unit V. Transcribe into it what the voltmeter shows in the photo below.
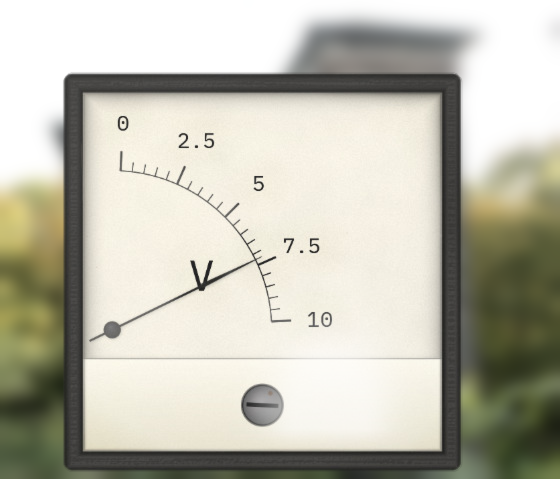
7.25 V
